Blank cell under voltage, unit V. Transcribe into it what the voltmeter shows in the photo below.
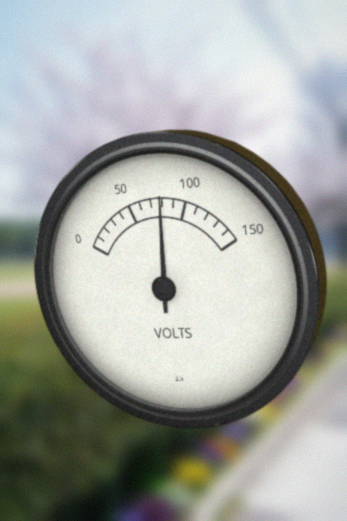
80 V
